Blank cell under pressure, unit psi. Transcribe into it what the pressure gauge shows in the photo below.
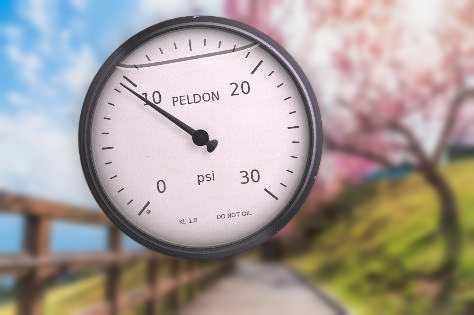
9.5 psi
